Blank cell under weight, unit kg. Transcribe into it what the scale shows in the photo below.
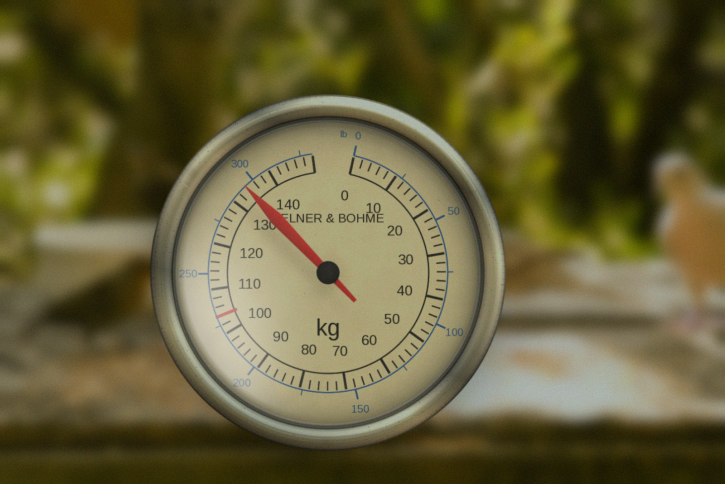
134 kg
